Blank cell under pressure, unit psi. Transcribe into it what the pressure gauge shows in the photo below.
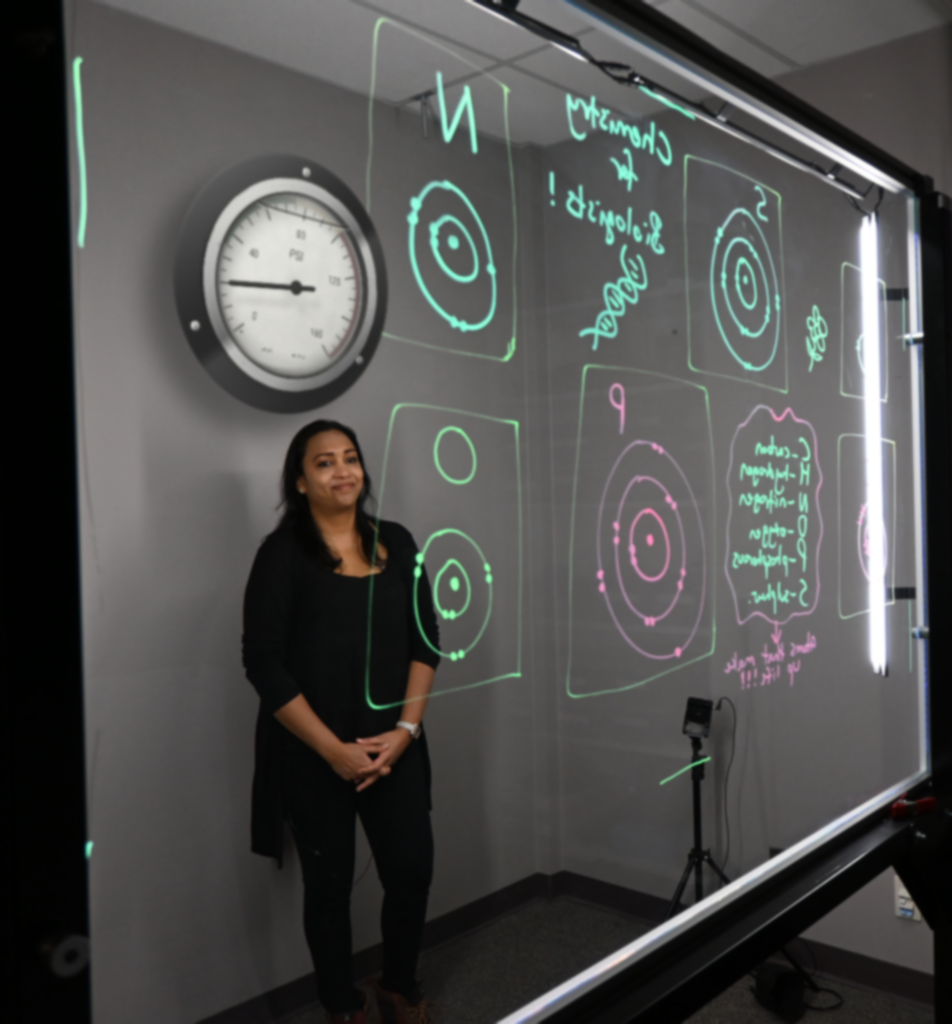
20 psi
